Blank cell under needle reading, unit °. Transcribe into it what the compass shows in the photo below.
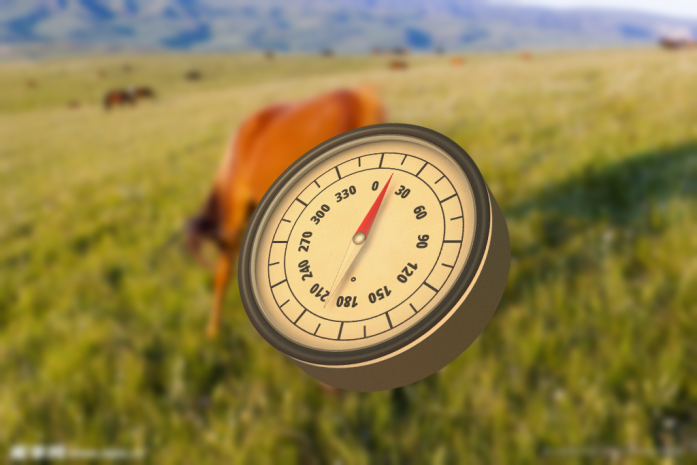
15 °
